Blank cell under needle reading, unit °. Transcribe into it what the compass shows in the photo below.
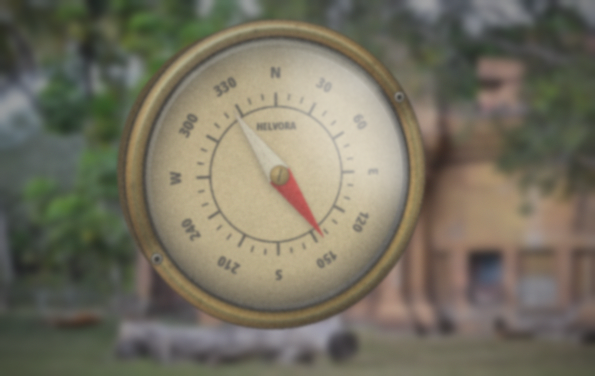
145 °
